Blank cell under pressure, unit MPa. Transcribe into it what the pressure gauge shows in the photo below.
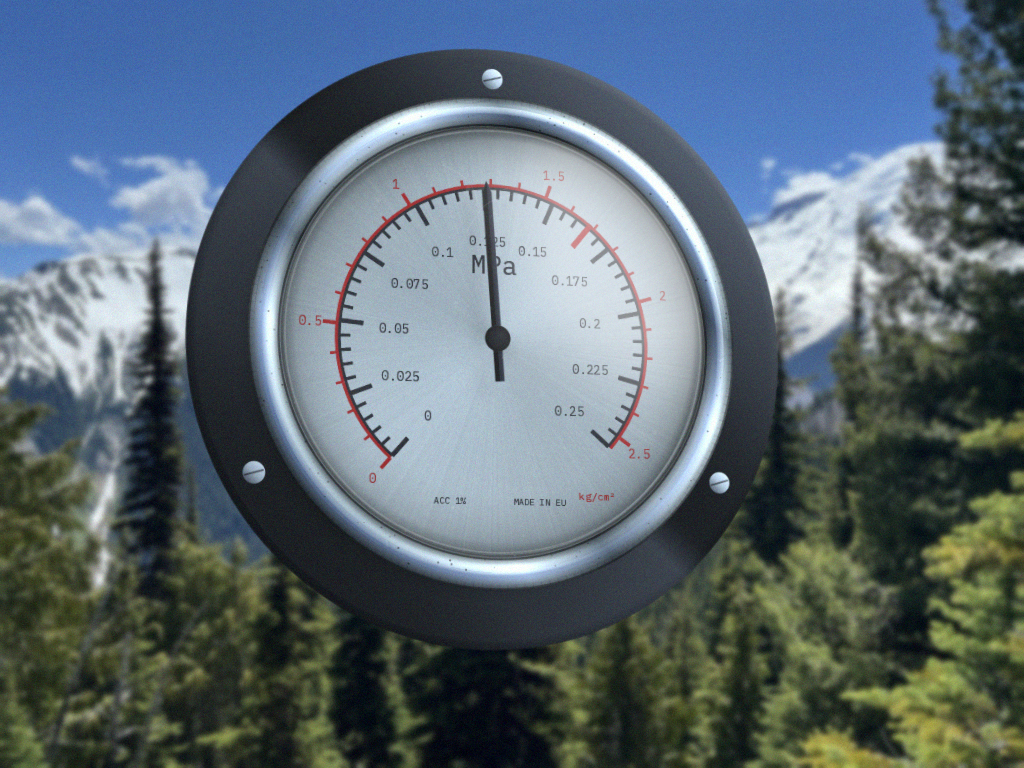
0.125 MPa
